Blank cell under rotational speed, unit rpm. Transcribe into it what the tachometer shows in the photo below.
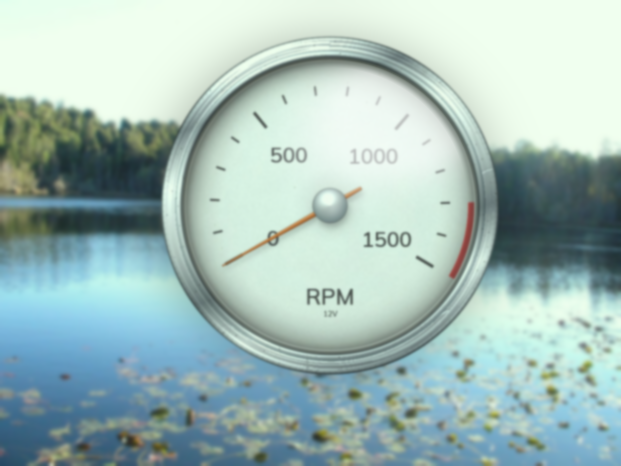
0 rpm
